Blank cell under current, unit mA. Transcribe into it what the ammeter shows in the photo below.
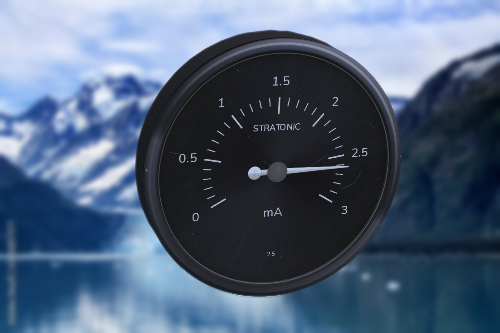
2.6 mA
